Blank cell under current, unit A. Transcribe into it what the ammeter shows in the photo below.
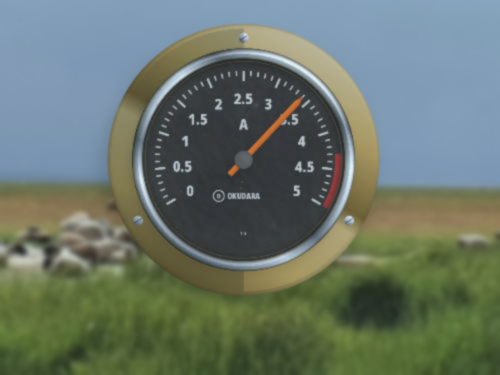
3.4 A
